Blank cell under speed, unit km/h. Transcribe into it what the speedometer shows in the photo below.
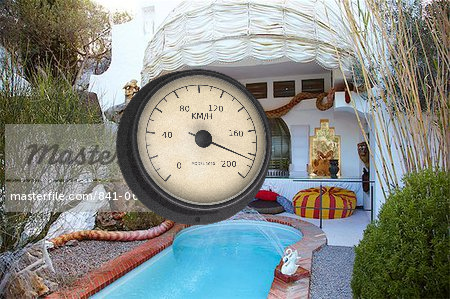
185 km/h
